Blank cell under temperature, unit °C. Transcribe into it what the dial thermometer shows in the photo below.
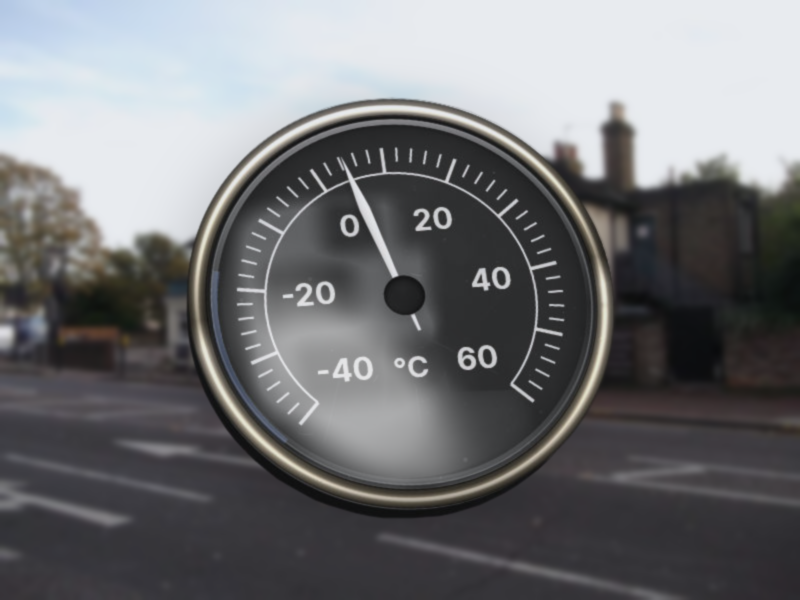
4 °C
